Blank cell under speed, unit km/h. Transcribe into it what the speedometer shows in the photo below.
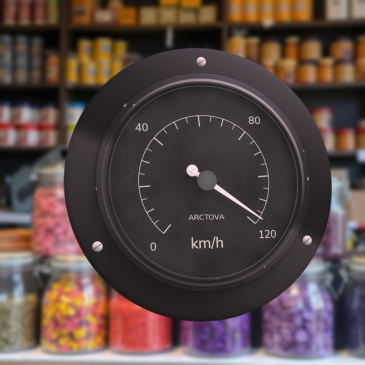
117.5 km/h
